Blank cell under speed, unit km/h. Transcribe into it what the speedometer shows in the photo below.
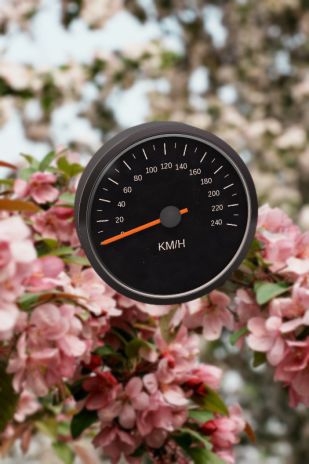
0 km/h
